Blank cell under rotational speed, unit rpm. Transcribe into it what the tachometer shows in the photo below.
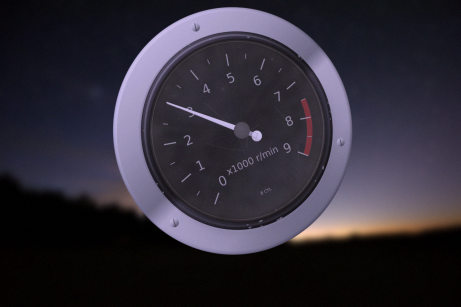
3000 rpm
